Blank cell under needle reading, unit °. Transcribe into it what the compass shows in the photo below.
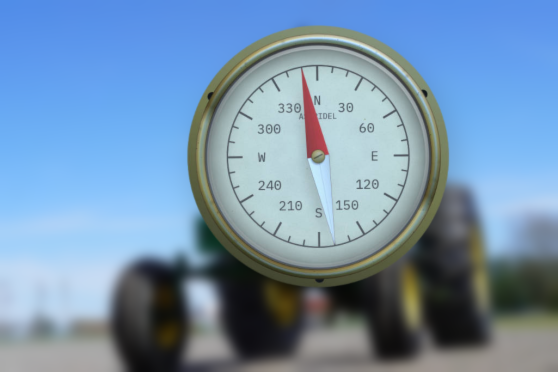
350 °
